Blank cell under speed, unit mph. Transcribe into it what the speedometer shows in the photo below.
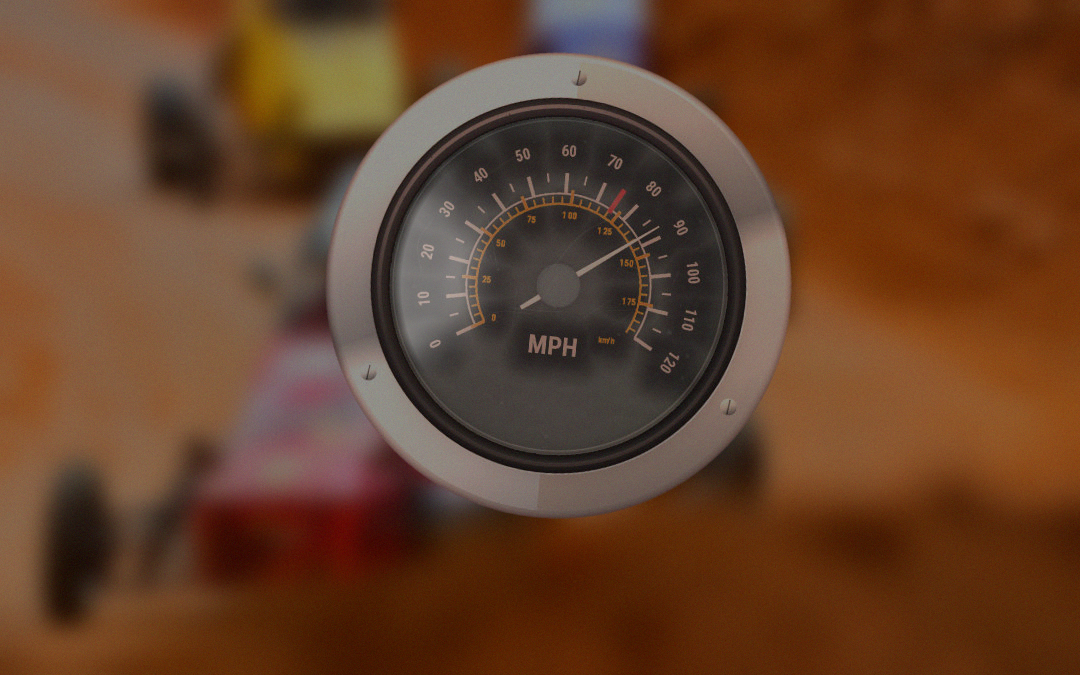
87.5 mph
